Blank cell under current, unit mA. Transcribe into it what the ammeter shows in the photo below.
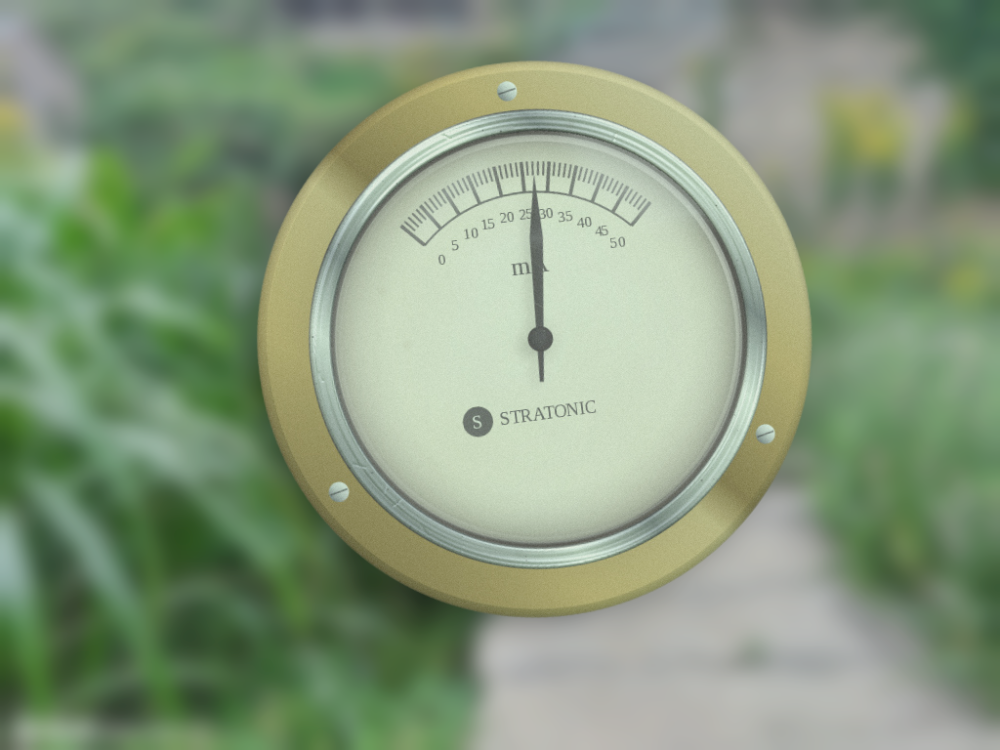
27 mA
